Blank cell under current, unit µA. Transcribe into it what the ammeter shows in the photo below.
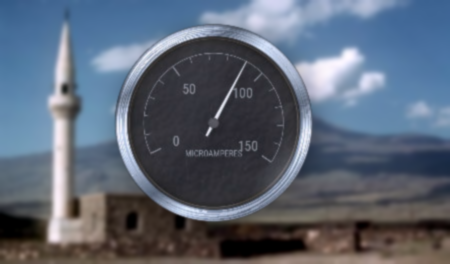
90 µA
